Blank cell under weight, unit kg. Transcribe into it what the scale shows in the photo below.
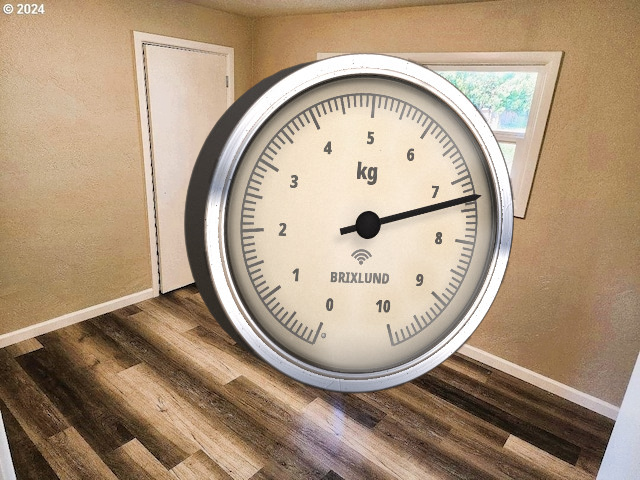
7.3 kg
